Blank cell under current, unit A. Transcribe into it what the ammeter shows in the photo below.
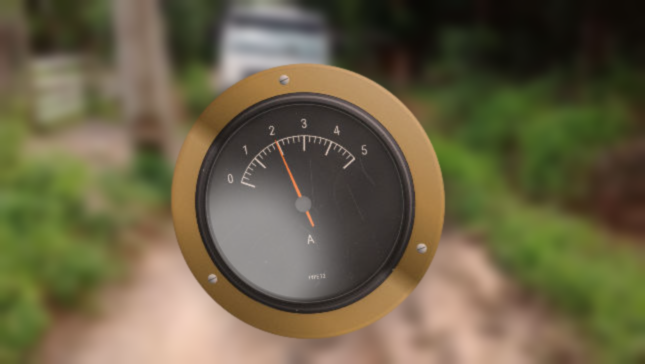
2 A
